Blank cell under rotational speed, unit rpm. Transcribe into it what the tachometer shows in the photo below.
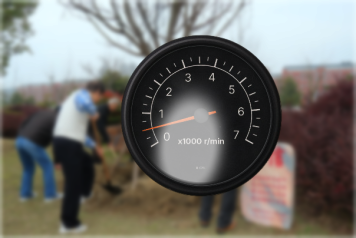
500 rpm
